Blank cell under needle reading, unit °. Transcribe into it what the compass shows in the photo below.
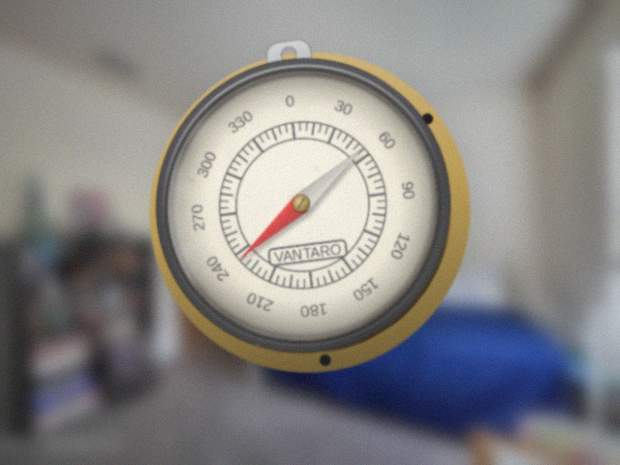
235 °
